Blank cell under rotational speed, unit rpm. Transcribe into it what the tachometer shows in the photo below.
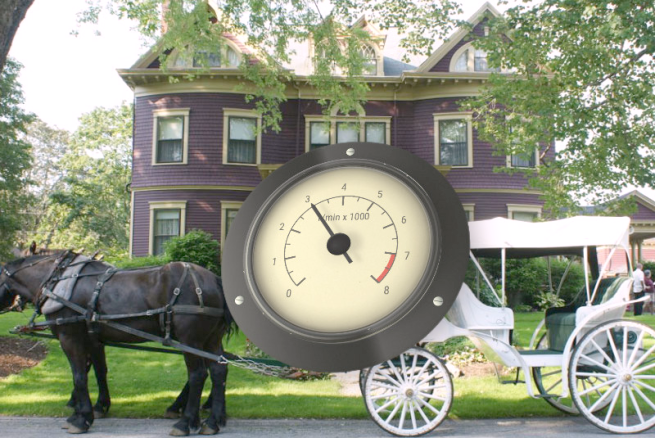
3000 rpm
